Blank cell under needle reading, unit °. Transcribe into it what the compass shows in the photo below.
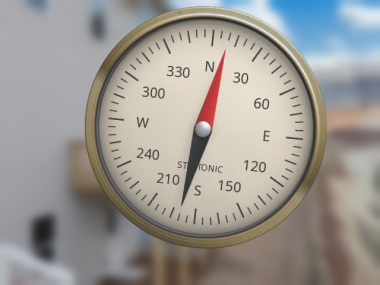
10 °
